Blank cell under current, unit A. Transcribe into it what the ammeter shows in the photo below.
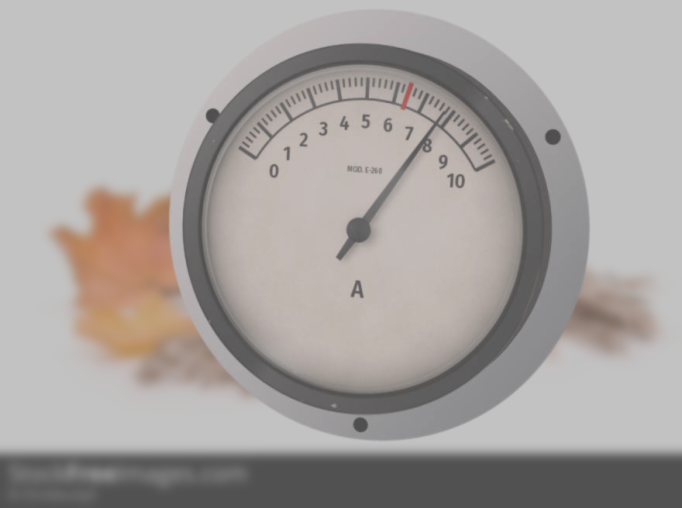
7.8 A
